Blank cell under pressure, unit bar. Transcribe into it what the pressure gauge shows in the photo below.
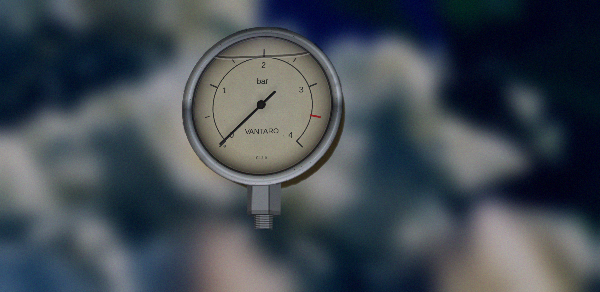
0 bar
